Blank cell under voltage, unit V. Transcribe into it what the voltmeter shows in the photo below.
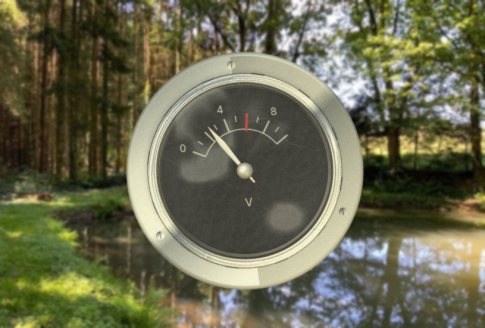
2.5 V
